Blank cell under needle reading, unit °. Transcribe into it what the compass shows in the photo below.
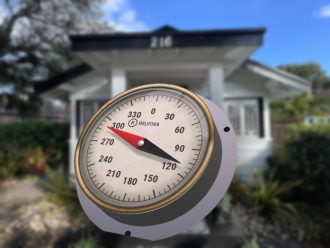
290 °
